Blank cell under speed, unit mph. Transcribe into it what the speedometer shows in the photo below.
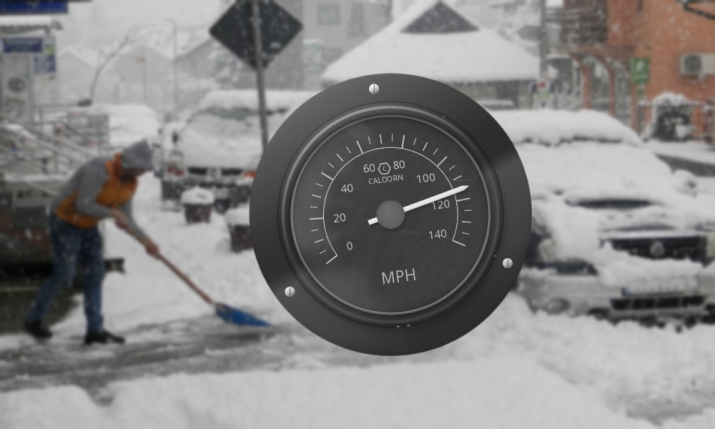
115 mph
